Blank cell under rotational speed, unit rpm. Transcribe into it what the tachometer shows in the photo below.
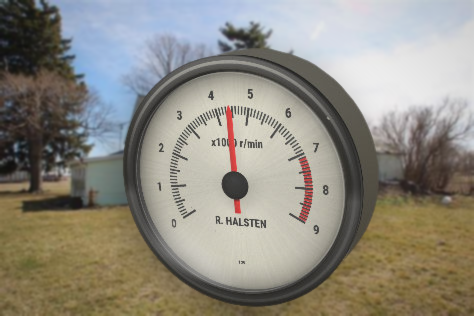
4500 rpm
